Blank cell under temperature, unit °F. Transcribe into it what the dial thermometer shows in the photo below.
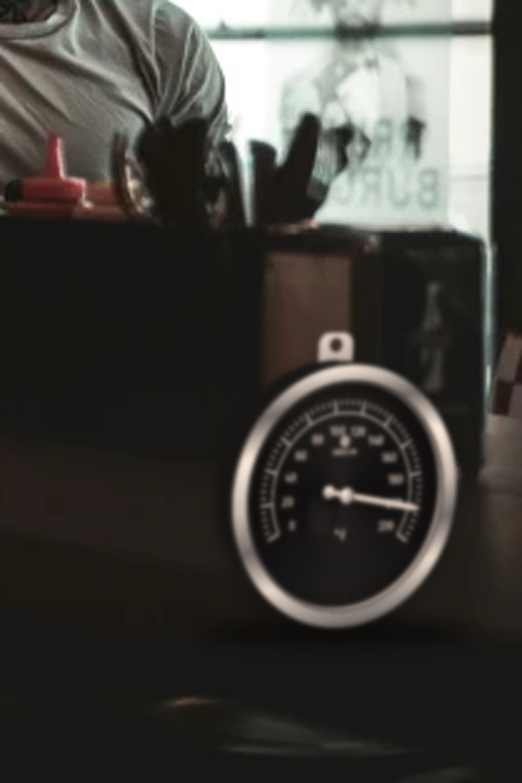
200 °F
